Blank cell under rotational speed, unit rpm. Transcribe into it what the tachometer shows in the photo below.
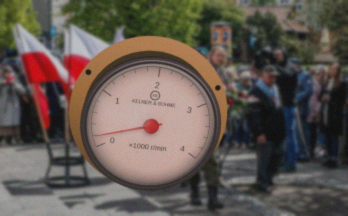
200 rpm
